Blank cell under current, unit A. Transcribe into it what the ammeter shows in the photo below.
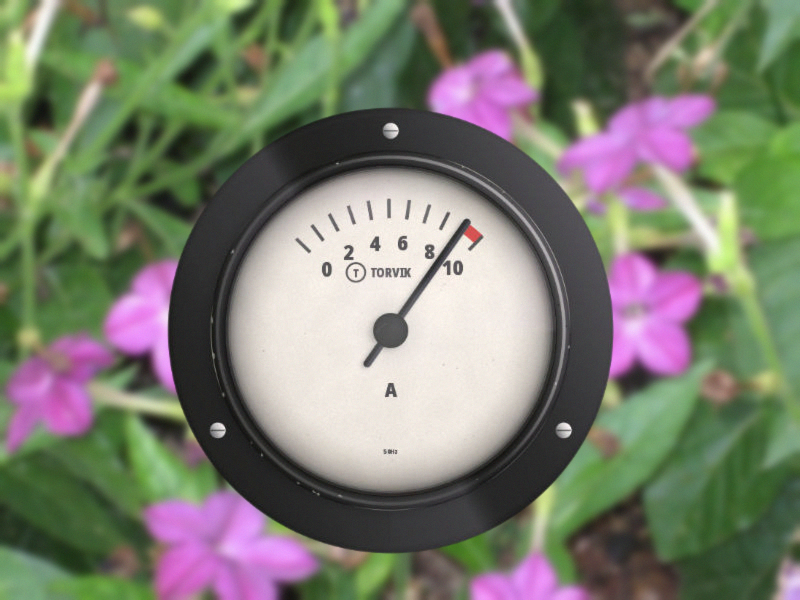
9 A
